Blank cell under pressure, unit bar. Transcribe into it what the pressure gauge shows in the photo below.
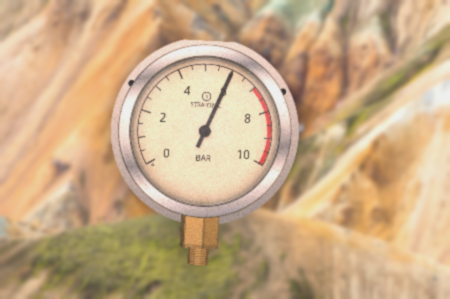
6 bar
